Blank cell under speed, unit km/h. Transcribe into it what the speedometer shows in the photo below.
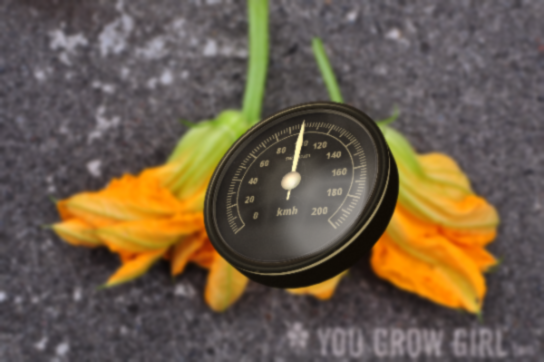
100 km/h
